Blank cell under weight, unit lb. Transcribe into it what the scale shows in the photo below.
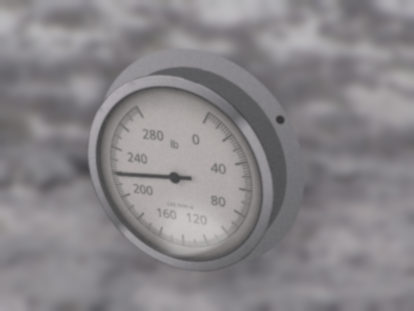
220 lb
